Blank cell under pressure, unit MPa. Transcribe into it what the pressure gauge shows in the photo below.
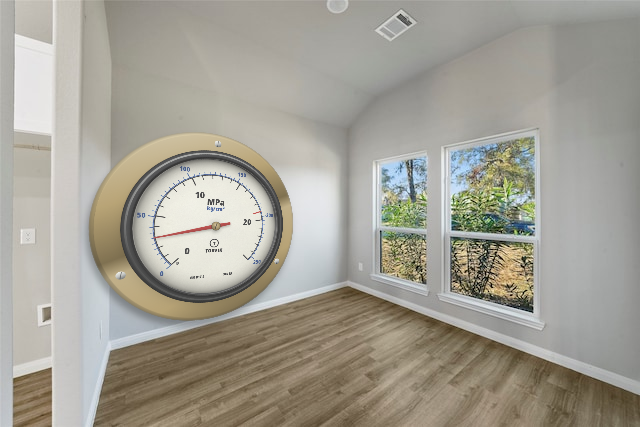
3 MPa
